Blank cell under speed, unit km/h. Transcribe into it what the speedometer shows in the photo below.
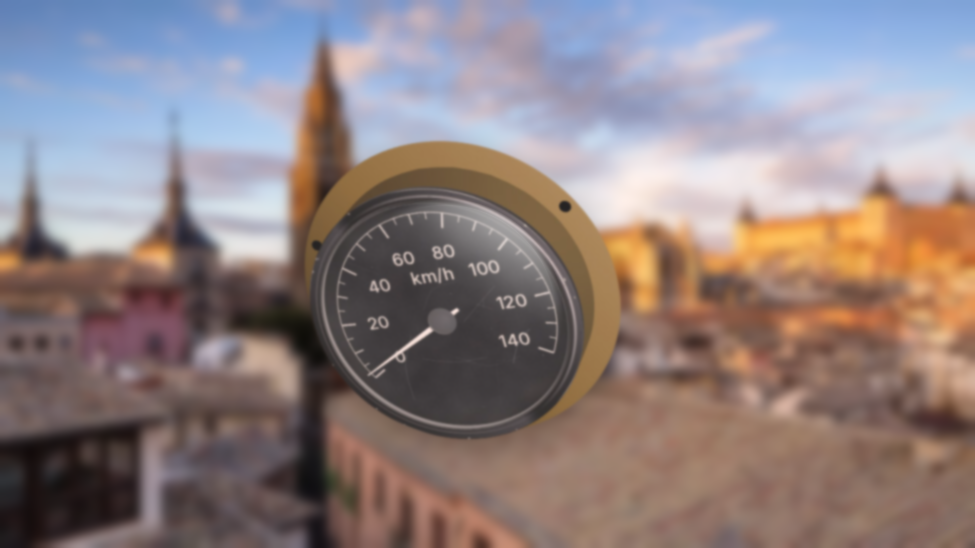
2.5 km/h
